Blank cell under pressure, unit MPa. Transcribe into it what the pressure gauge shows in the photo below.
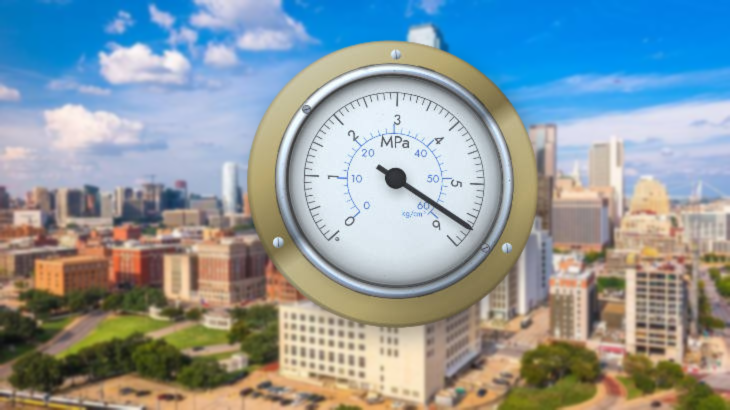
5.7 MPa
